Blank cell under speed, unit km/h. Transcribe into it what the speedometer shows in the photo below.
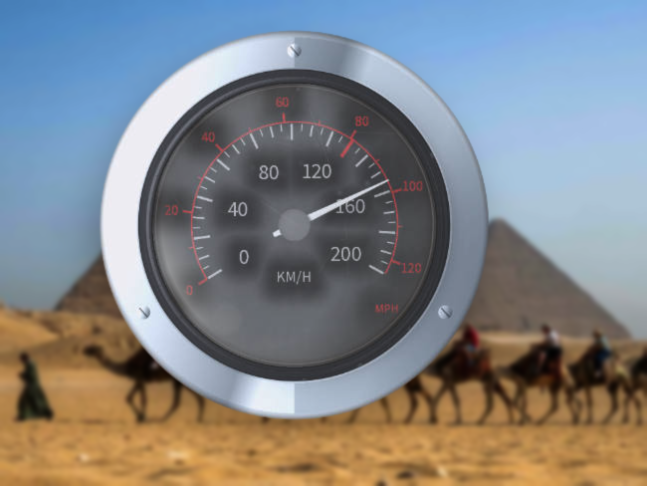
155 km/h
